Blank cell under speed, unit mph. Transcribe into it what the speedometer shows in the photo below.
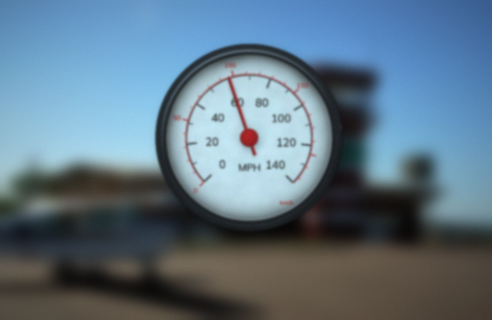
60 mph
